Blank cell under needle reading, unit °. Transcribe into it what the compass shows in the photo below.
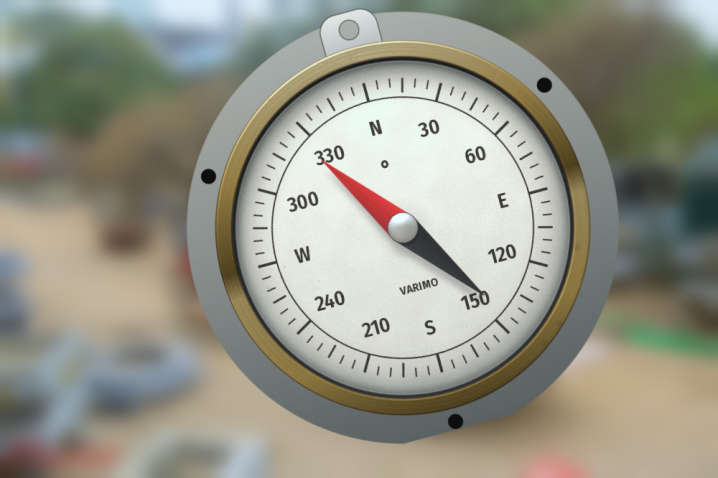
325 °
